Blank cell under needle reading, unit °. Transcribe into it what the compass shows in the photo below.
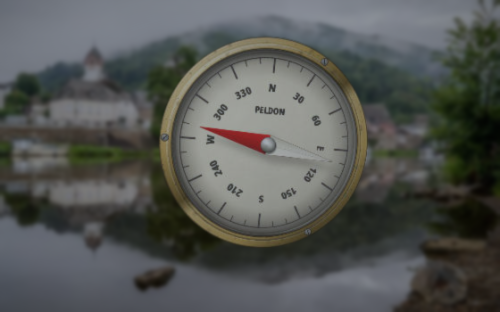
280 °
